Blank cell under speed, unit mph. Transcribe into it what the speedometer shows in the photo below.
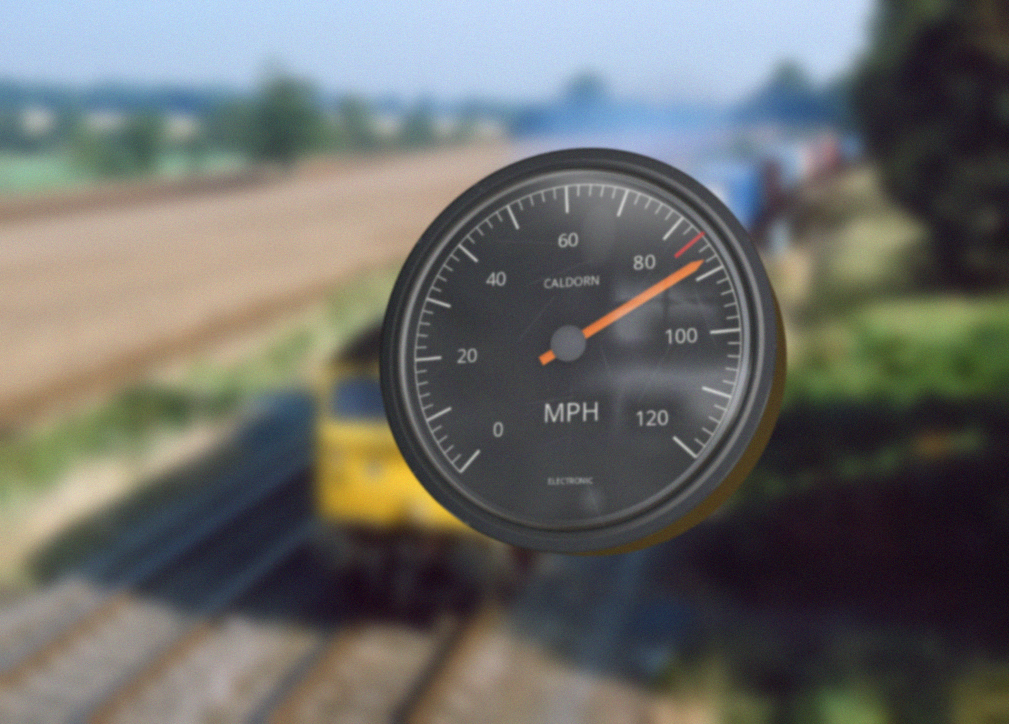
88 mph
